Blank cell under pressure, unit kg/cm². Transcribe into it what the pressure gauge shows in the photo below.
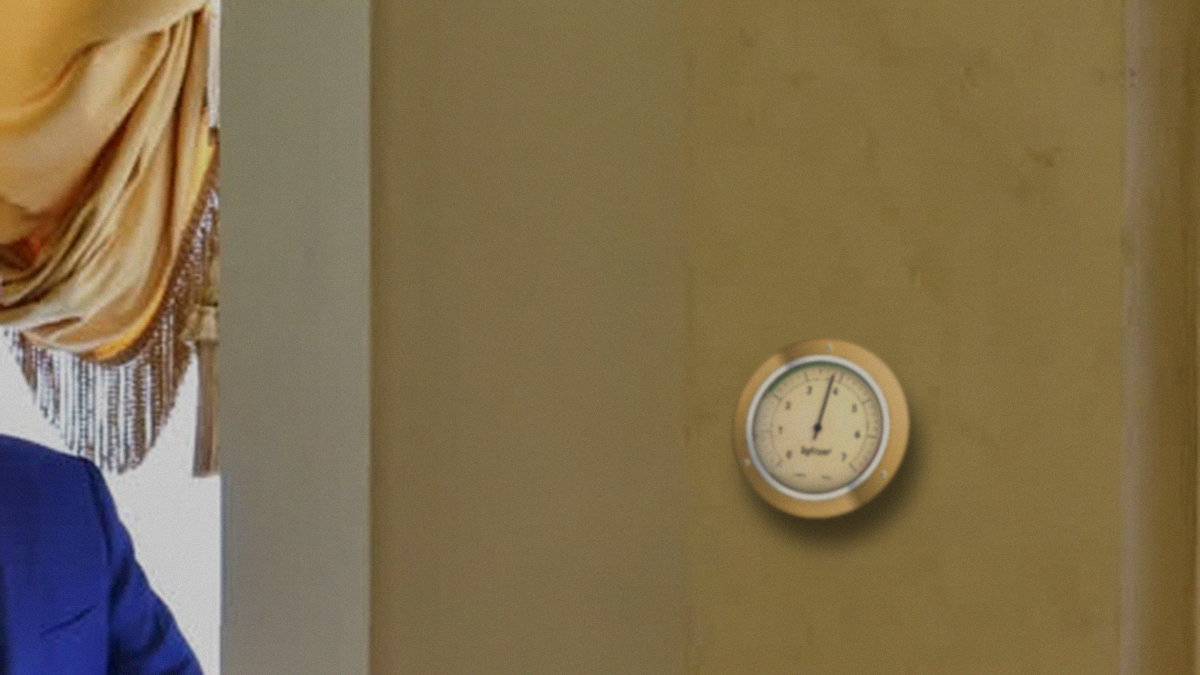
3.8 kg/cm²
